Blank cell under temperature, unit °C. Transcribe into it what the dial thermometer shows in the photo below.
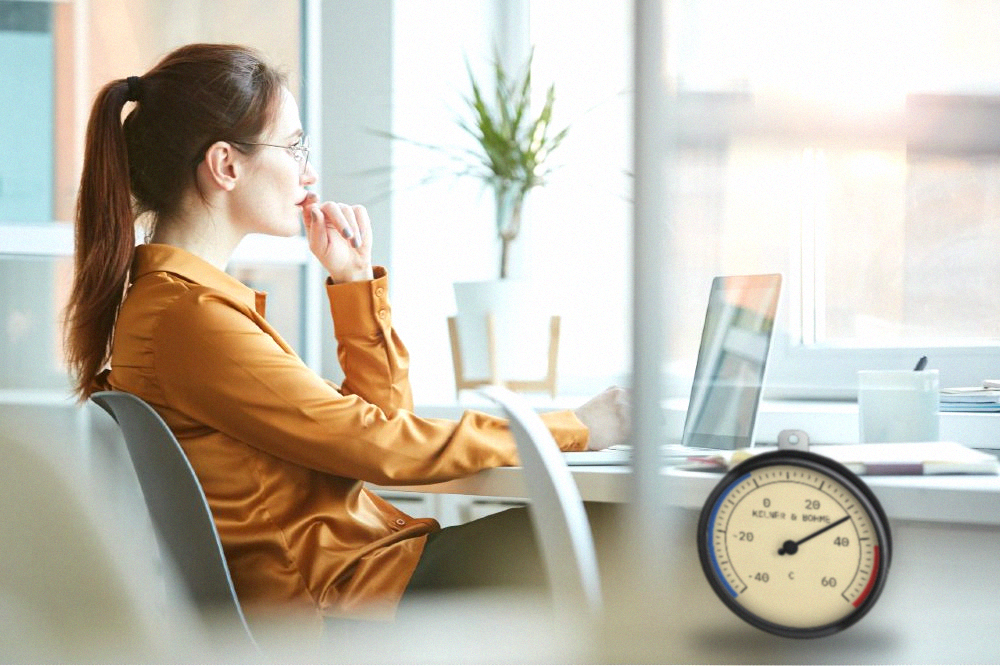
32 °C
